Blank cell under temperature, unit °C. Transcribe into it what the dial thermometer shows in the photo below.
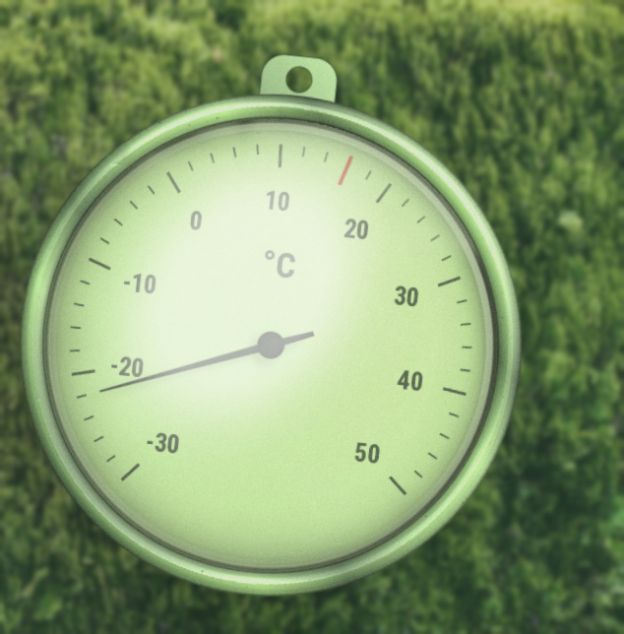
-22 °C
